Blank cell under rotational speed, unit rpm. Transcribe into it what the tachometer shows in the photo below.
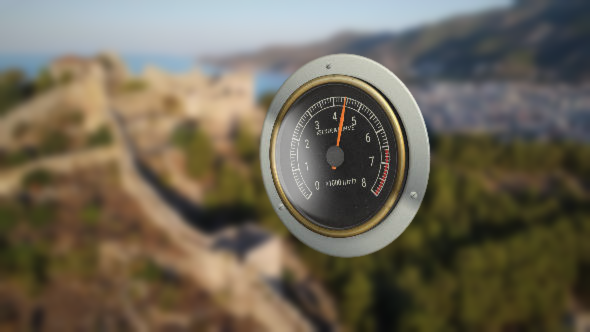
4500 rpm
